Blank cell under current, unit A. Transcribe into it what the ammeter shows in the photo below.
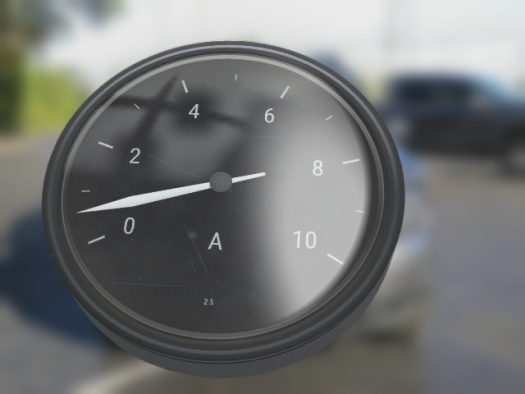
0.5 A
